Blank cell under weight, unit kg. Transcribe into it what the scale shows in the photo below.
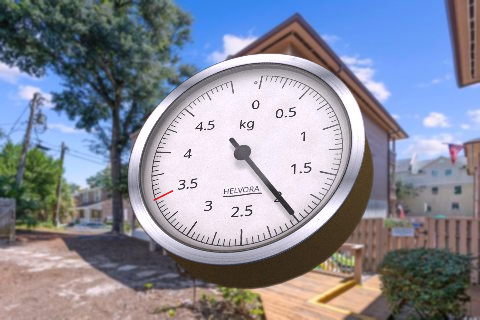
2 kg
